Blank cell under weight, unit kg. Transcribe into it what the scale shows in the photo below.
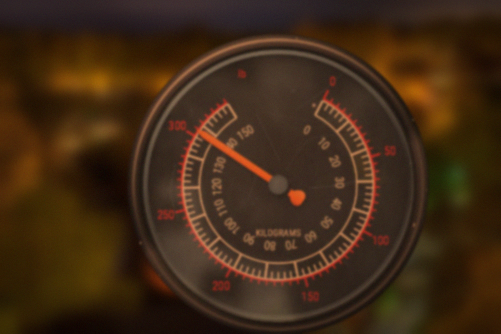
138 kg
